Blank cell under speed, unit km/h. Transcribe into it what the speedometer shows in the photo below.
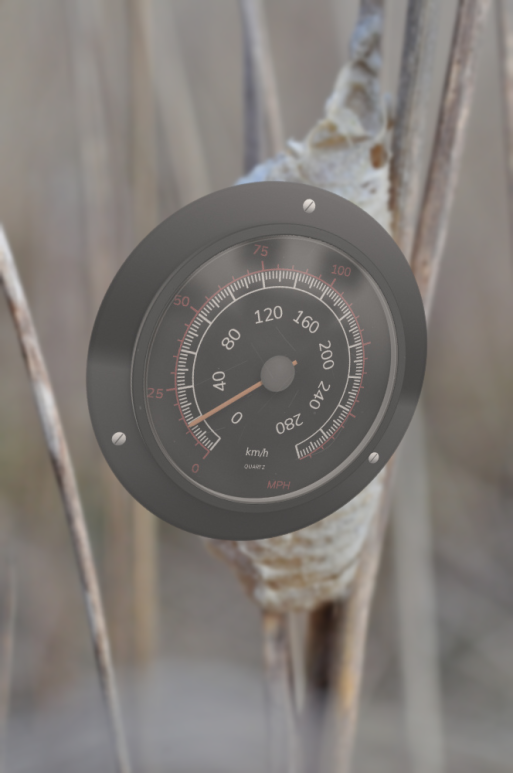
20 km/h
